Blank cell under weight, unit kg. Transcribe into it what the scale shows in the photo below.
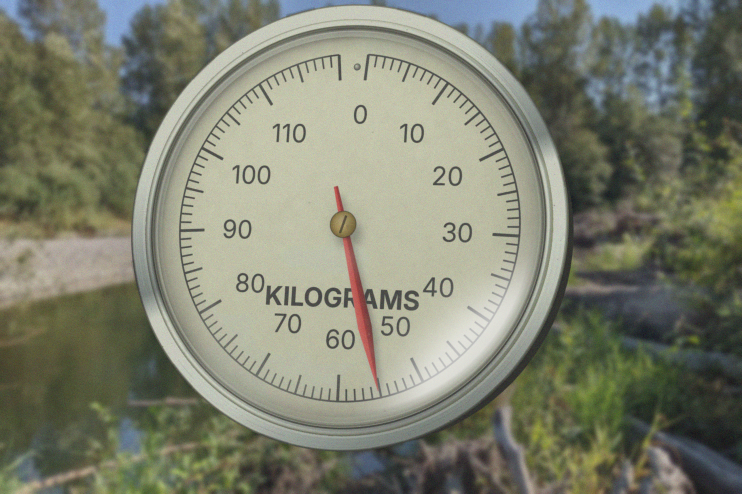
55 kg
